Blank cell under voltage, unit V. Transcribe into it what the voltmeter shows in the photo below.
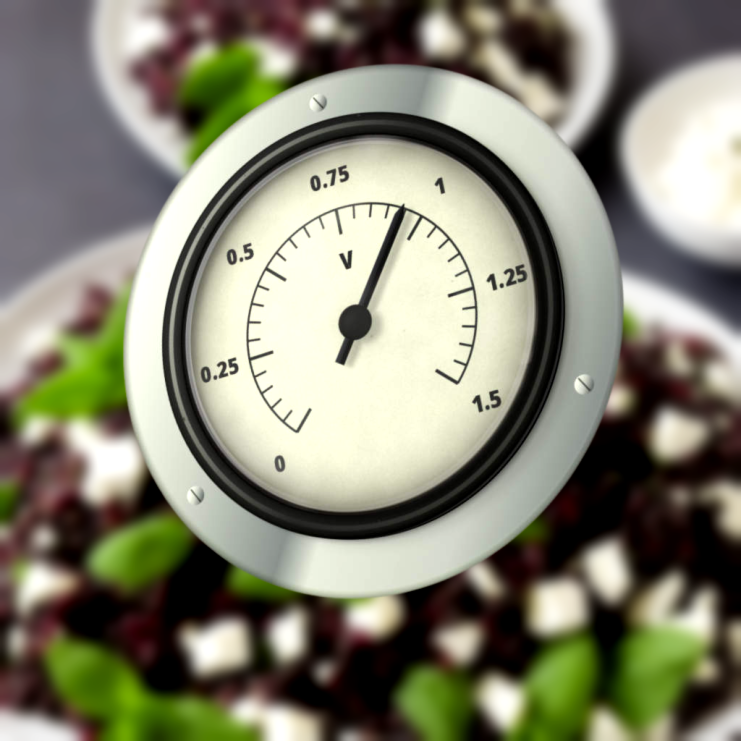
0.95 V
